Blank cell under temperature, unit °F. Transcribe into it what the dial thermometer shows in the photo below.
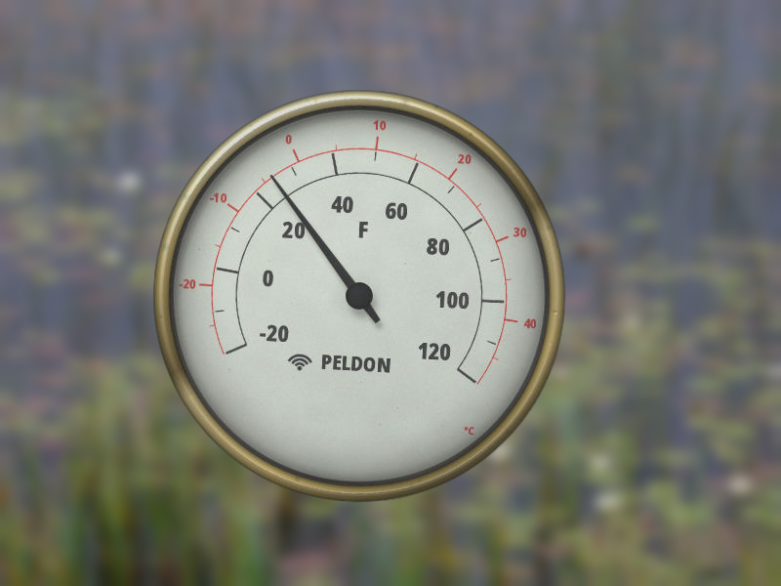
25 °F
